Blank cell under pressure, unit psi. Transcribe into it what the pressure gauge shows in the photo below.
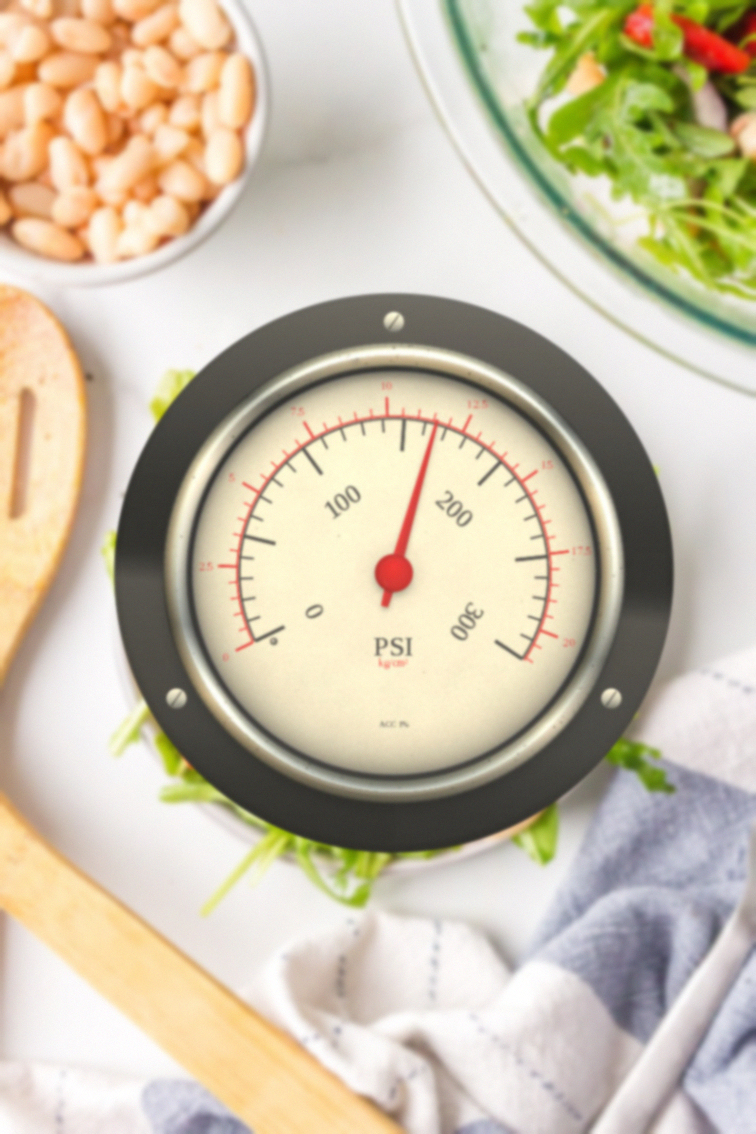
165 psi
